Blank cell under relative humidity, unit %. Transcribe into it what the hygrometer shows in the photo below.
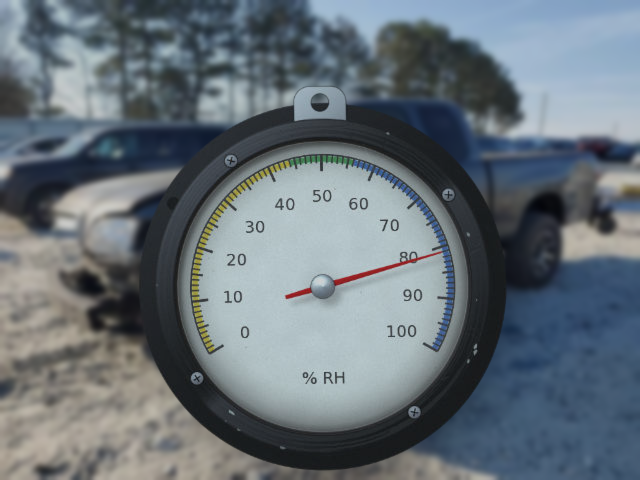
81 %
